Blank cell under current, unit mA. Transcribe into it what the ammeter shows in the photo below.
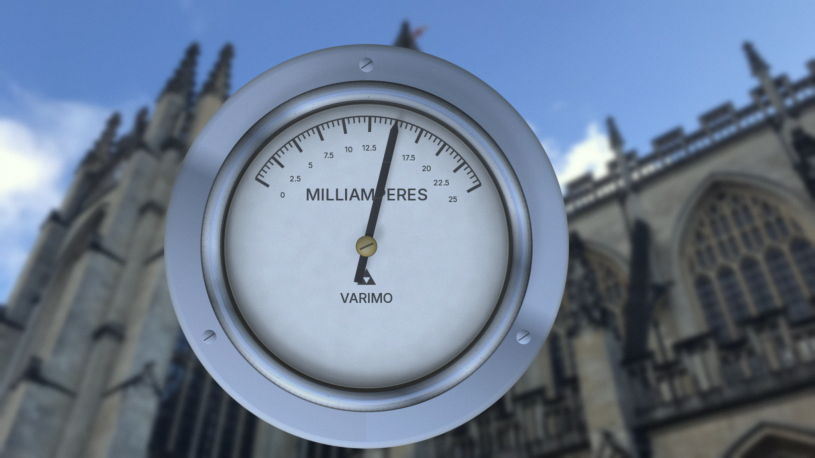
15 mA
